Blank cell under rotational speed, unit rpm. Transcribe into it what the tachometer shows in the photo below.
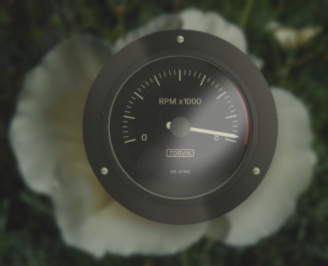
7800 rpm
